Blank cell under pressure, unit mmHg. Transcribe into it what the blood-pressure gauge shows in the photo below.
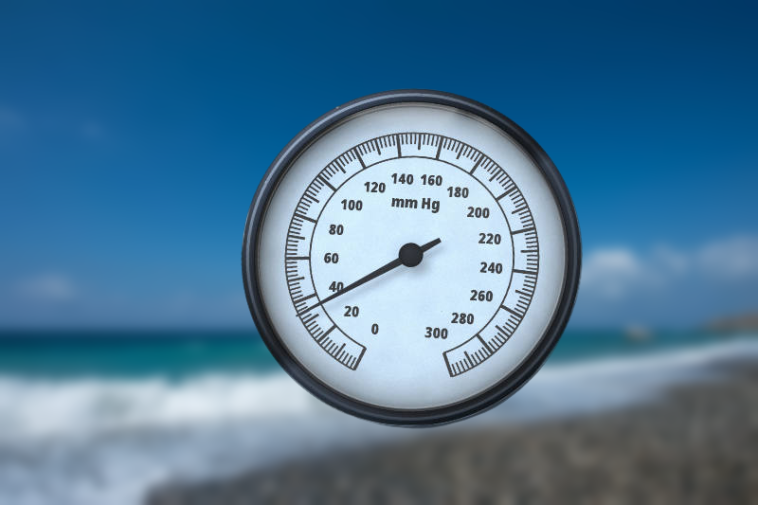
34 mmHg
